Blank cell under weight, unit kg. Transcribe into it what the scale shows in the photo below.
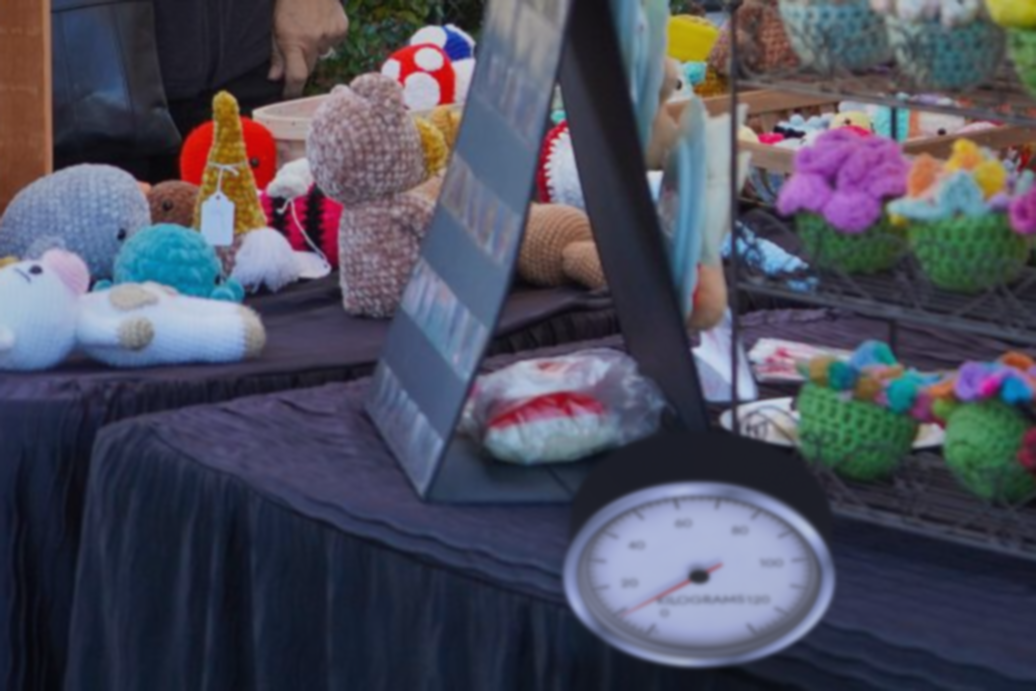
10 kg
